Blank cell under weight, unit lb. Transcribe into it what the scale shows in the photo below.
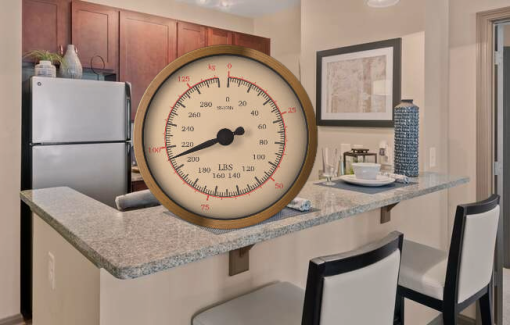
210 lb
